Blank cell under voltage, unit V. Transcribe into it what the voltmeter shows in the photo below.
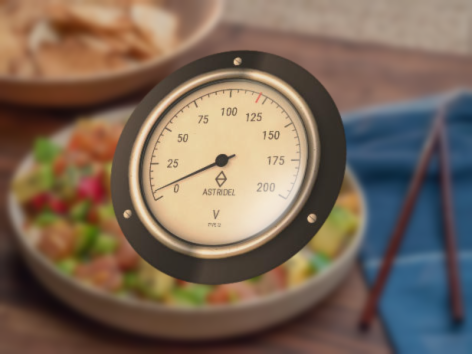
5 V
